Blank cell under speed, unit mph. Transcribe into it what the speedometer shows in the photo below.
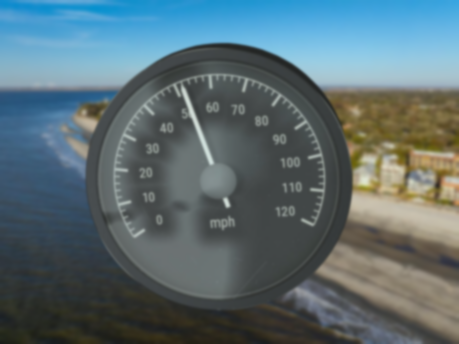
52 mph
